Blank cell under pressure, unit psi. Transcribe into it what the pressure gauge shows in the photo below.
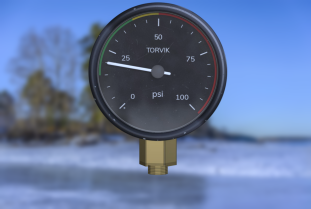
20 psi
